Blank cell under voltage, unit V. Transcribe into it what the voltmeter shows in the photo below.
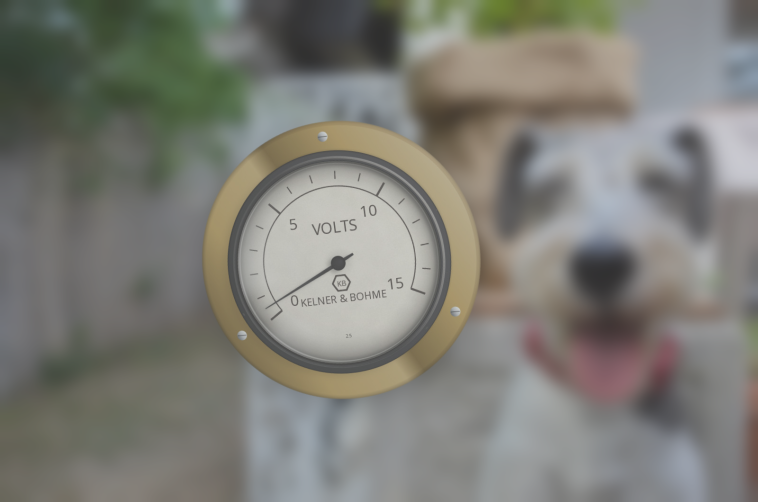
0.5 V
